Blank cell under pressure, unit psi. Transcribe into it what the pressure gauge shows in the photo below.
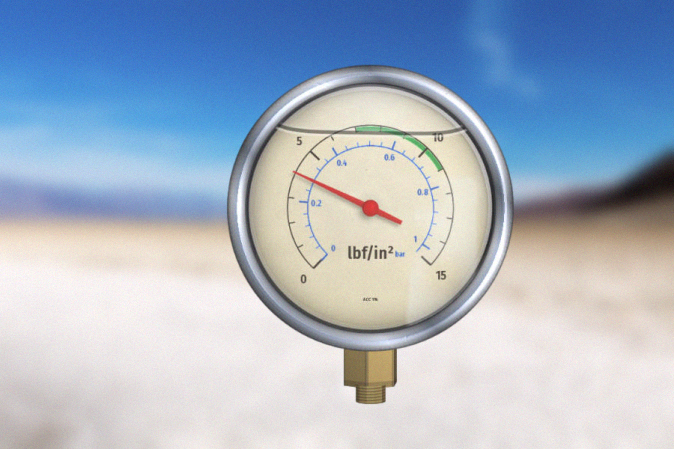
4 psi
